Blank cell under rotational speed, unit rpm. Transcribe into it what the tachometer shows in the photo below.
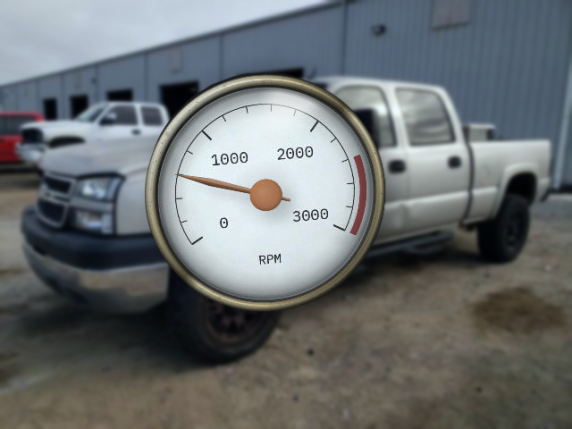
600 rpm
